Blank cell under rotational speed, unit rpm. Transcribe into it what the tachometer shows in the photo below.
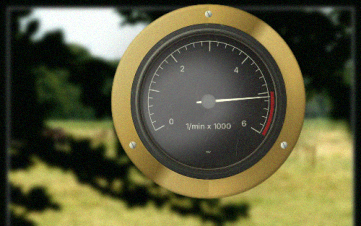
5100 rpm
